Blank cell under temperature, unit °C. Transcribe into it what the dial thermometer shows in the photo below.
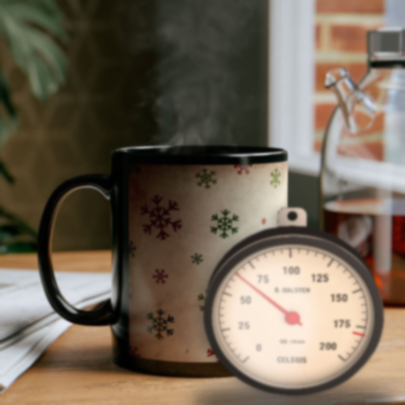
65 °C
